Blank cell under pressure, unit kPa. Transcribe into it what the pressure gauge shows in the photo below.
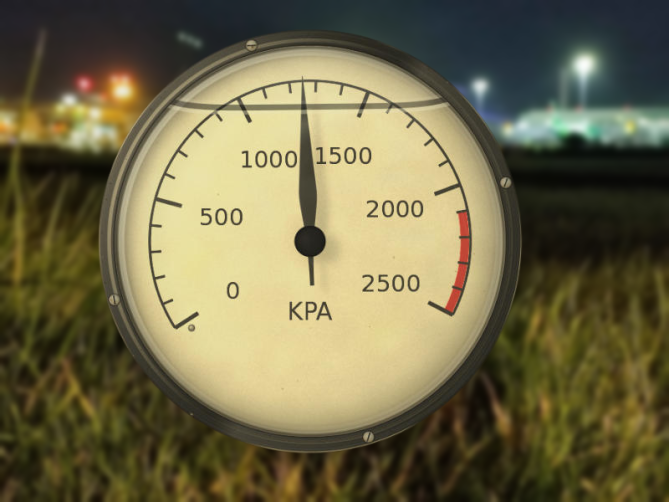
1250 kPa
